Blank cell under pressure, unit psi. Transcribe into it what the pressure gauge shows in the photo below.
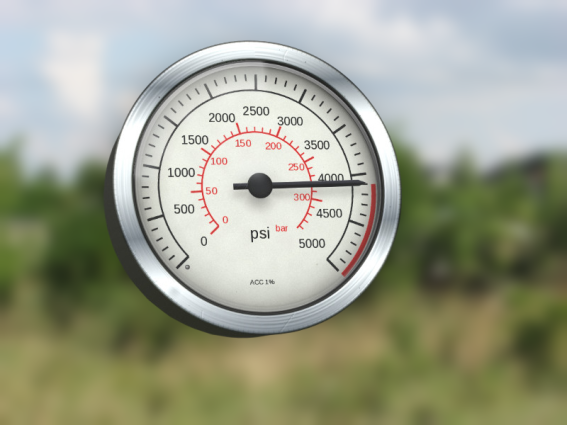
4100 psi
